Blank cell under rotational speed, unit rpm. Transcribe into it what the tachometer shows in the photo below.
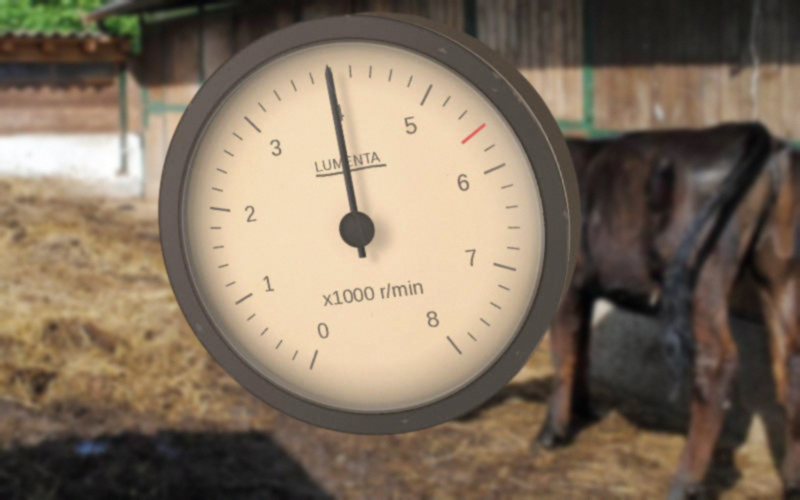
4000 rpm
